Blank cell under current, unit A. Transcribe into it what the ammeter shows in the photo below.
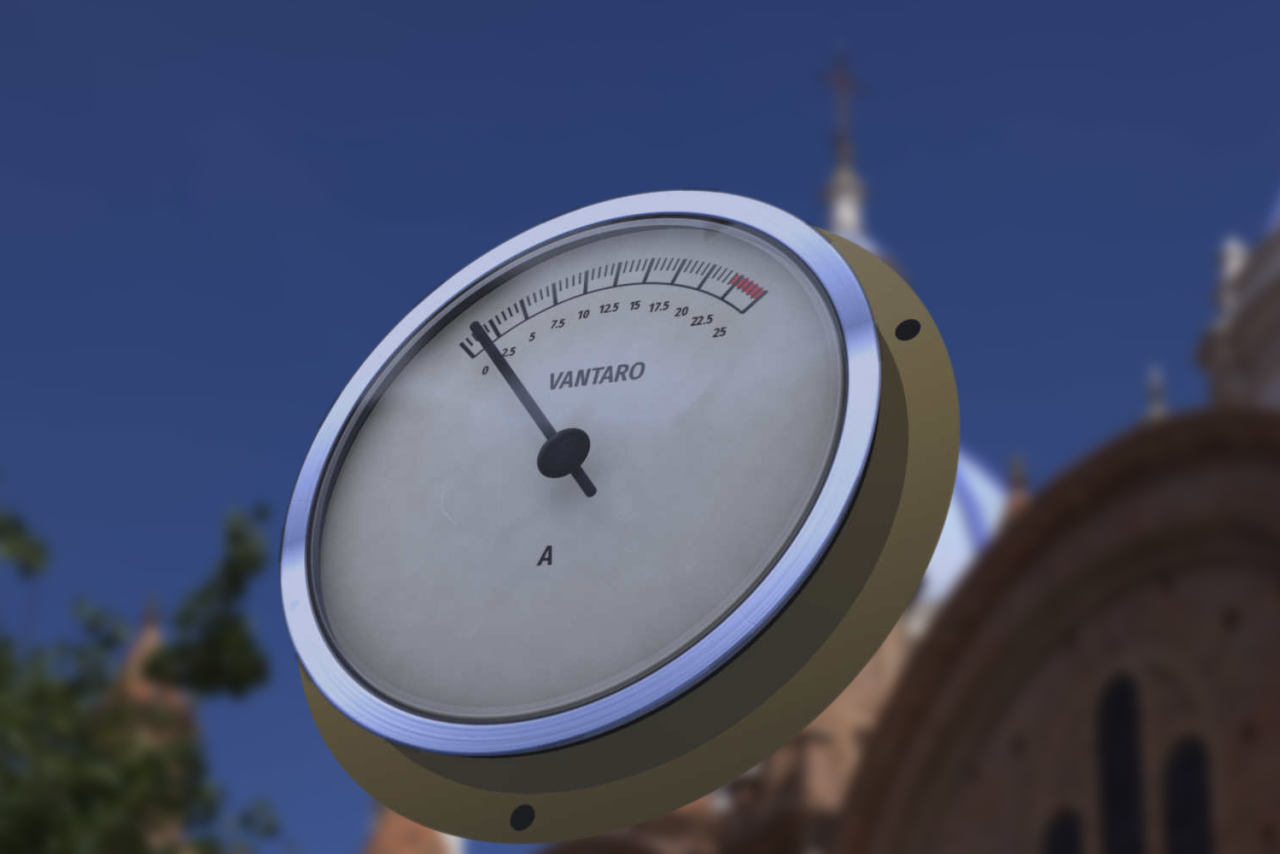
1.5 A
